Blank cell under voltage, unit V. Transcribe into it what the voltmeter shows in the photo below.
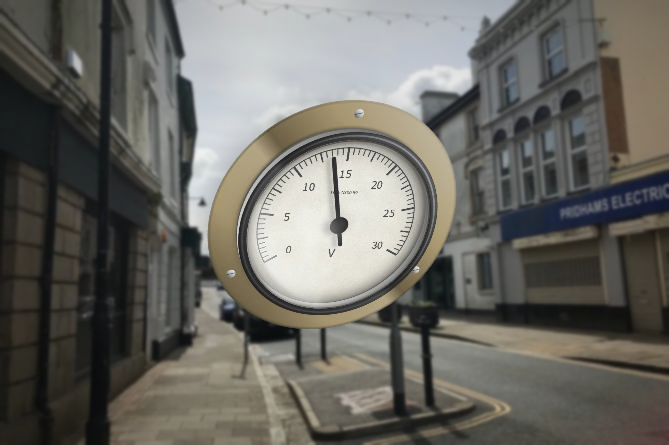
13.5 V
